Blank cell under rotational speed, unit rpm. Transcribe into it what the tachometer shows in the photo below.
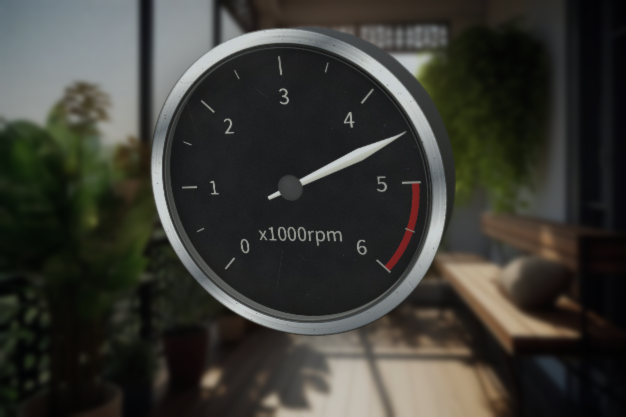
4500 rpm
